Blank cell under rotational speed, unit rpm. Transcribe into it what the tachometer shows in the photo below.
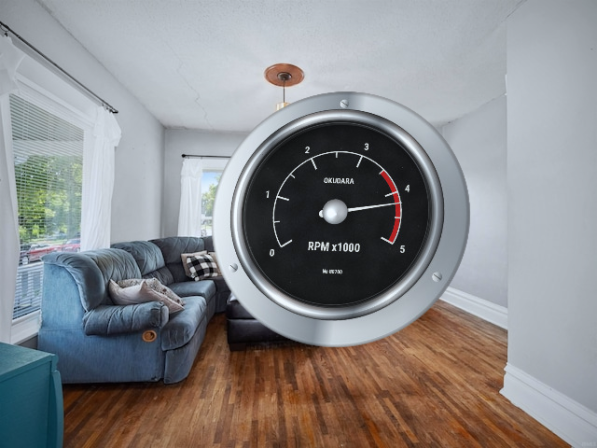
4250 rpm
